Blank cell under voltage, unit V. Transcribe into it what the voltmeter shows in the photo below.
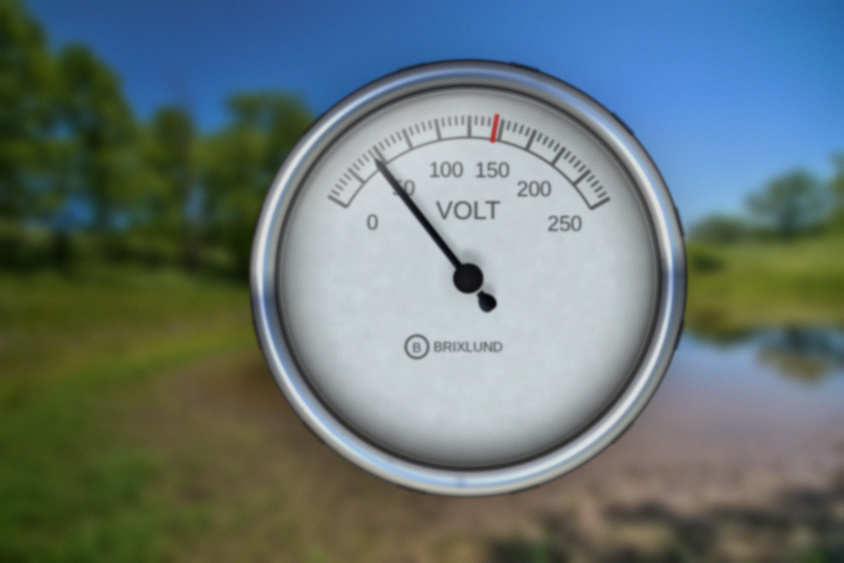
45 V
